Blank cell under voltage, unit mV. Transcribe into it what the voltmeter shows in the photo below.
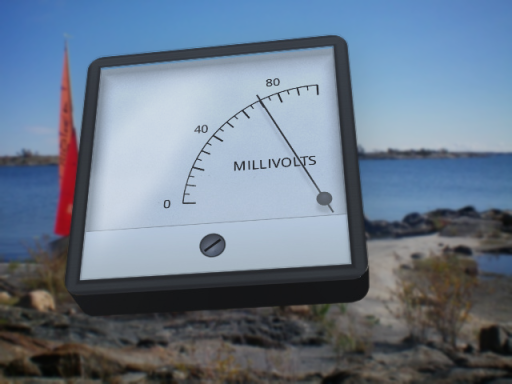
70 mV
